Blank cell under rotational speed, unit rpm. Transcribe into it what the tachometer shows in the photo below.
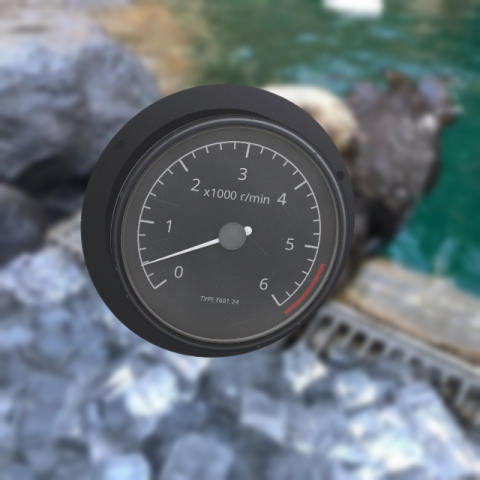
400 rpm
